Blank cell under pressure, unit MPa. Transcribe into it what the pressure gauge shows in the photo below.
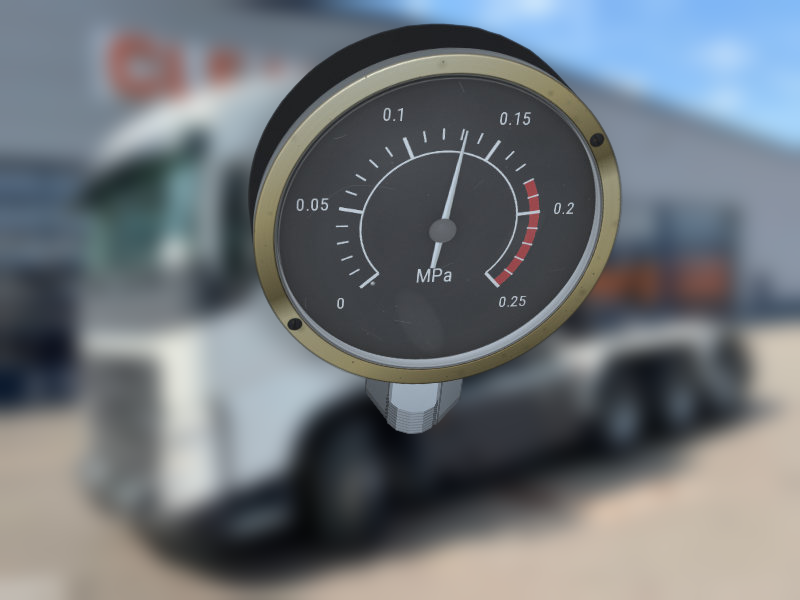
0.13 MPa
